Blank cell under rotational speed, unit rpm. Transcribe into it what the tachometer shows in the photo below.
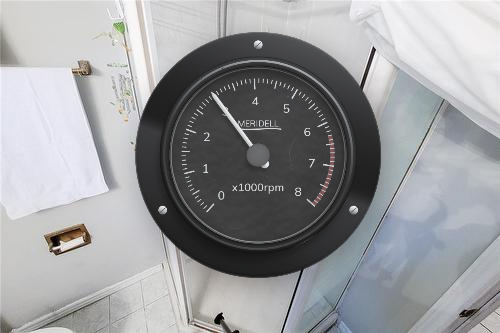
3000 rpm
